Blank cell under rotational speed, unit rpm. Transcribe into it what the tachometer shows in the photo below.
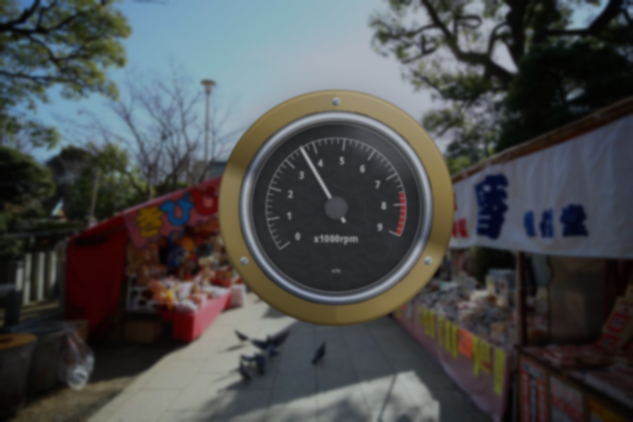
3600 rpm
